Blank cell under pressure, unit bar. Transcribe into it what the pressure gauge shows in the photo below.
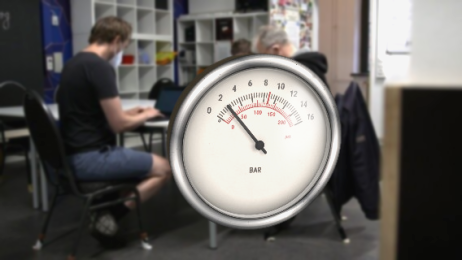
2 bar
